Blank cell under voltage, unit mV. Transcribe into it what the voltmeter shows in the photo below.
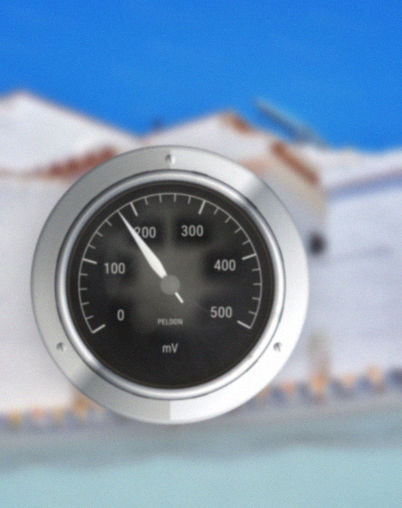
180 mV
